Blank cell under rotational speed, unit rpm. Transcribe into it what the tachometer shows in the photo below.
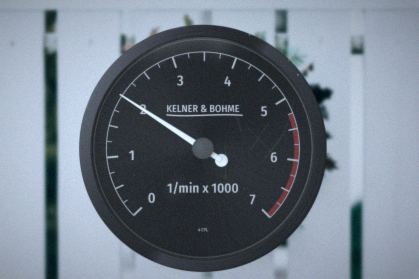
2000 rpm
